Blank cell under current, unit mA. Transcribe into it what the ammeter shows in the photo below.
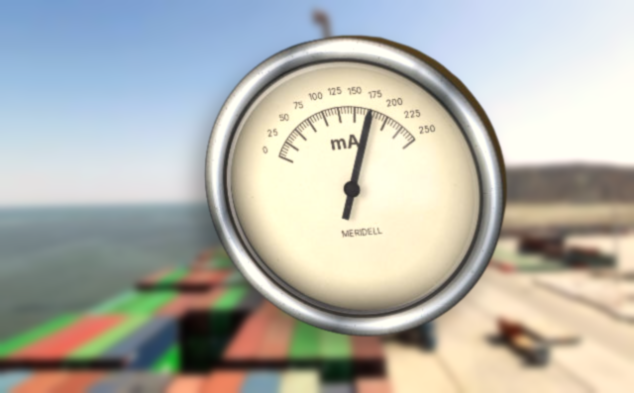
175 mA
